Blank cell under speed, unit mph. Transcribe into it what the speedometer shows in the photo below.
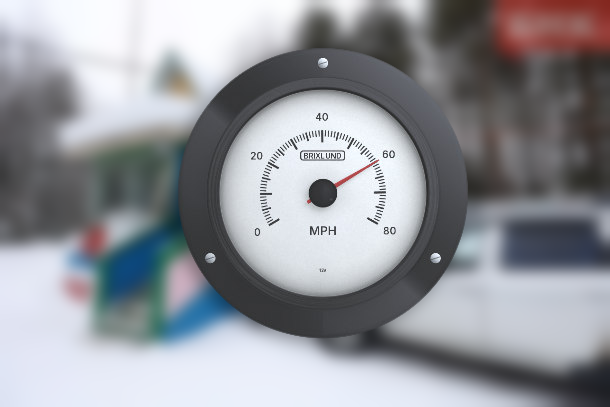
60 mph
